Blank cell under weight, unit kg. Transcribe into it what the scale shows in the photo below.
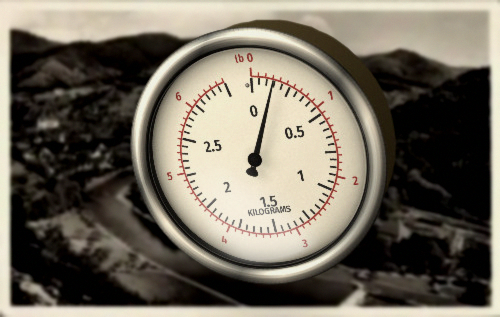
0.15 kg
